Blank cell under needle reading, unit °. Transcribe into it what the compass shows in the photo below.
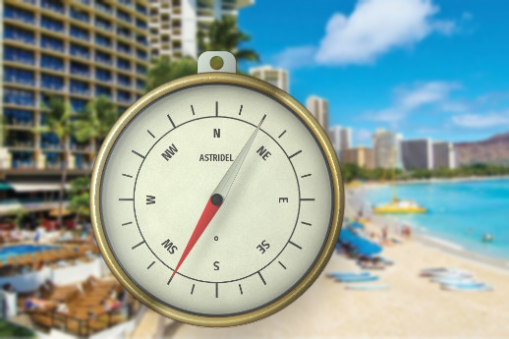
210 °
